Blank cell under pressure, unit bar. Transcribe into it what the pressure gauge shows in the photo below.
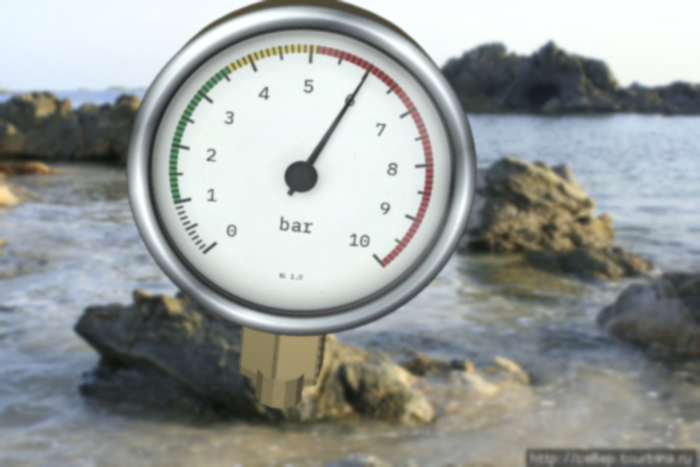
6 bar
